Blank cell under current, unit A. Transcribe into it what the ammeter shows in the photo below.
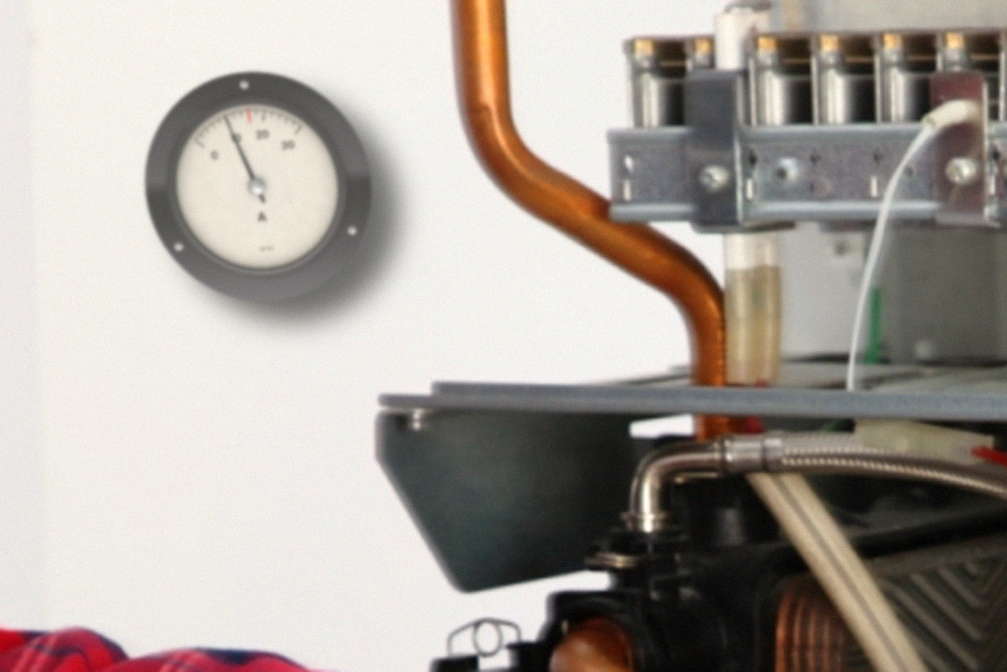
10 A
